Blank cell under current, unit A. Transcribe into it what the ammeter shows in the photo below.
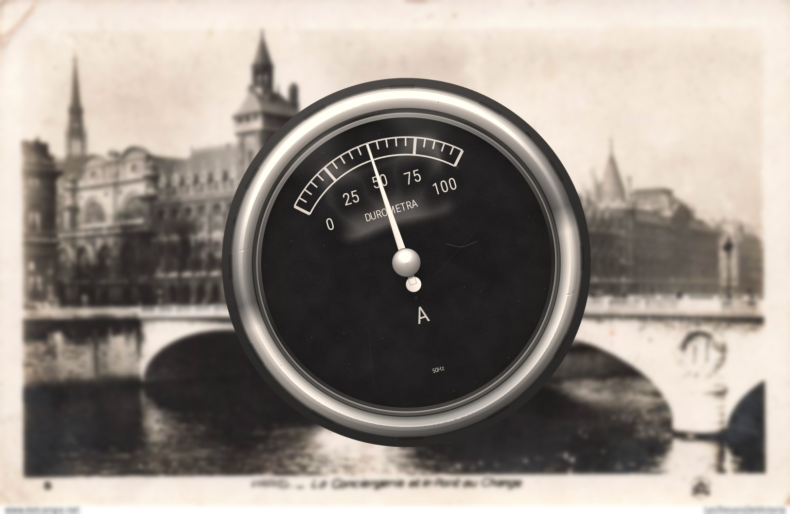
50 A
